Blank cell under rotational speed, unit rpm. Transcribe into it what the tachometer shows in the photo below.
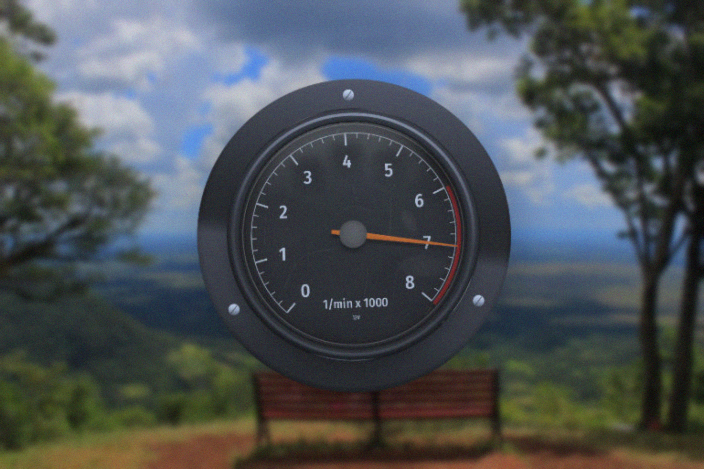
7000 rpm
